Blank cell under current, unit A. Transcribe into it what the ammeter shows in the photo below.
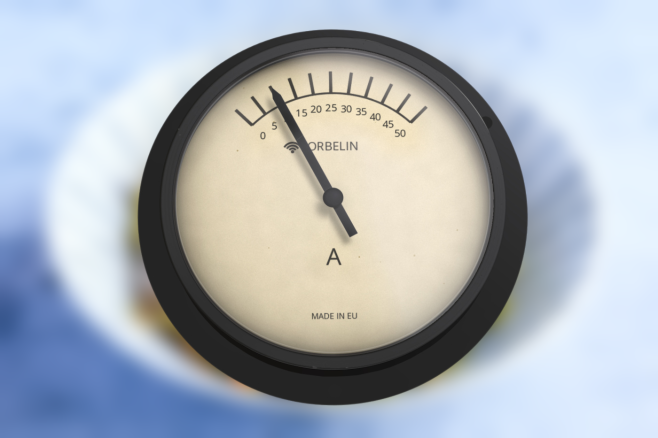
10 A
